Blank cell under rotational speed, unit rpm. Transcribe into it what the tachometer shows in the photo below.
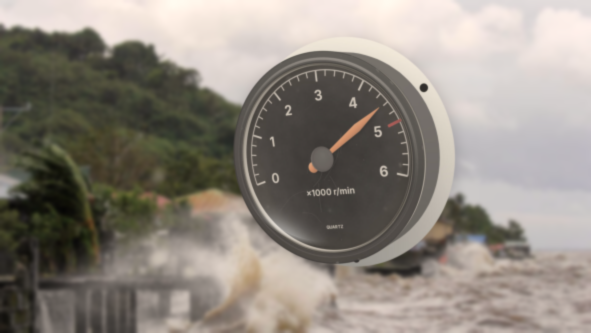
4600 rpm
